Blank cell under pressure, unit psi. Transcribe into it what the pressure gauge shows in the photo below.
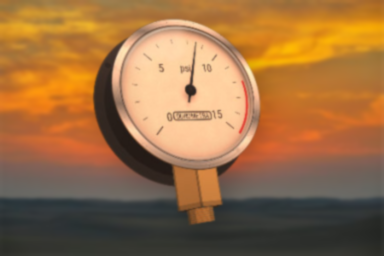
8.5 psi
